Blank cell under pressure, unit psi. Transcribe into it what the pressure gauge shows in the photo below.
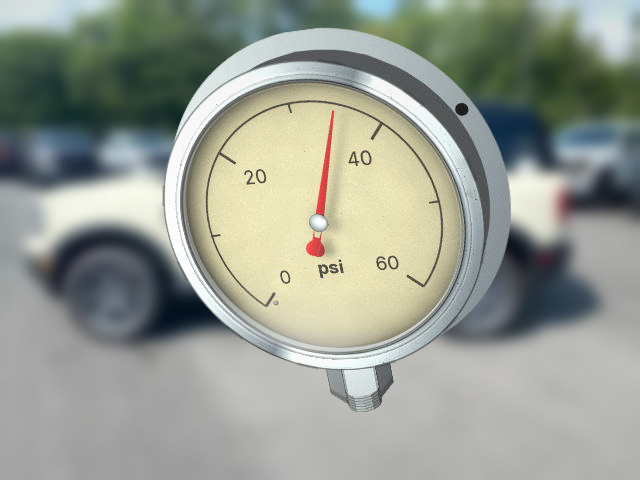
35 psi
